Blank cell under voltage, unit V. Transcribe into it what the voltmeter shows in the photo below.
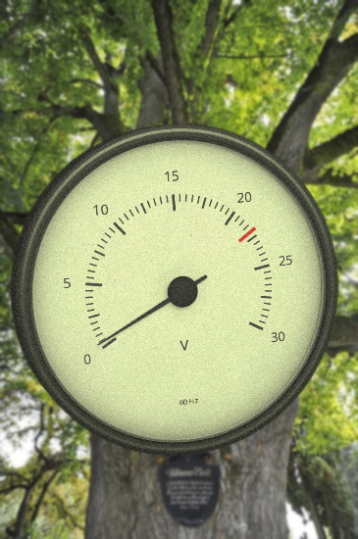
0.5 V
